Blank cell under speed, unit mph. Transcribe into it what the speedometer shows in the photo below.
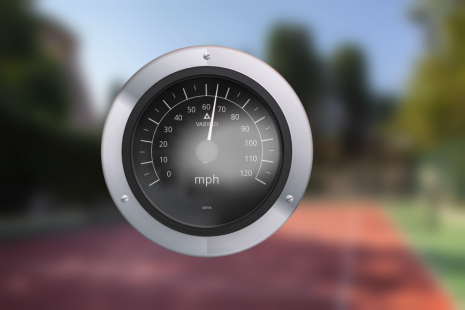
65 mph
